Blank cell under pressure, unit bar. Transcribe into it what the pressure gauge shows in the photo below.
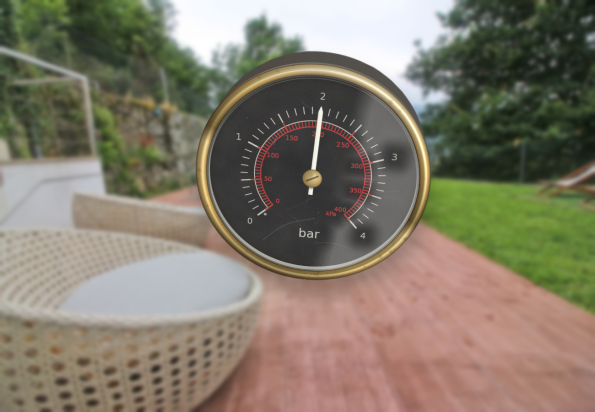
2 bar
